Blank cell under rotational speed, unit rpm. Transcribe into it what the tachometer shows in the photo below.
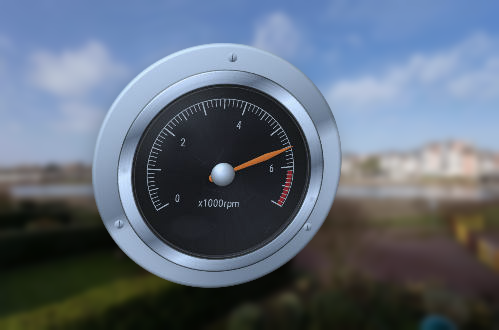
5500 rpm
